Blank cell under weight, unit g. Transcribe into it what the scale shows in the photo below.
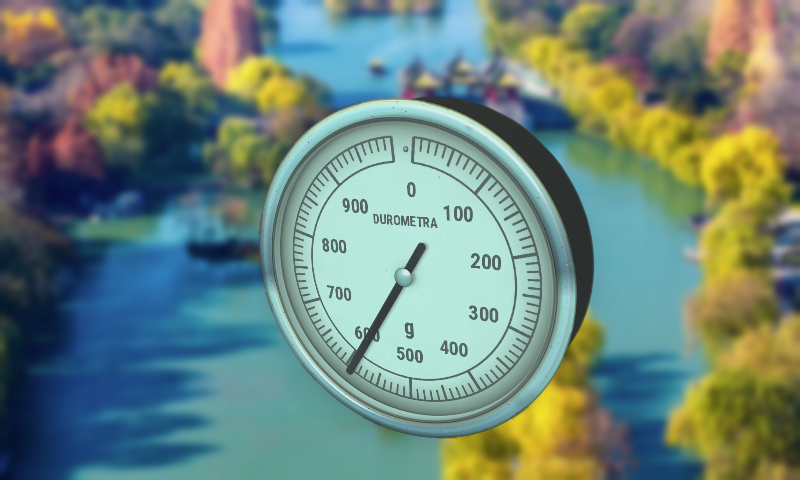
590 g
